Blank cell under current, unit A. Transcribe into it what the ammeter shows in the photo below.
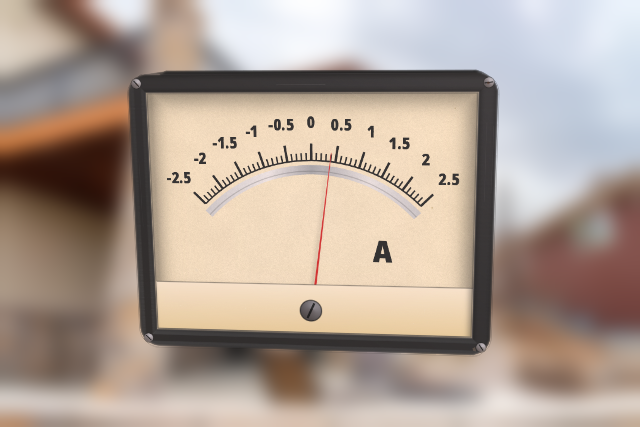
0.4 A
